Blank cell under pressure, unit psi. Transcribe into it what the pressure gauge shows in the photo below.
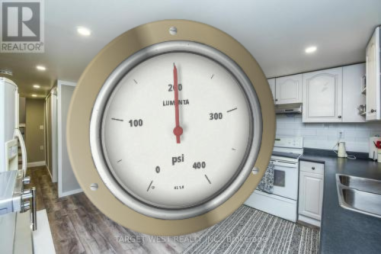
200 psi
